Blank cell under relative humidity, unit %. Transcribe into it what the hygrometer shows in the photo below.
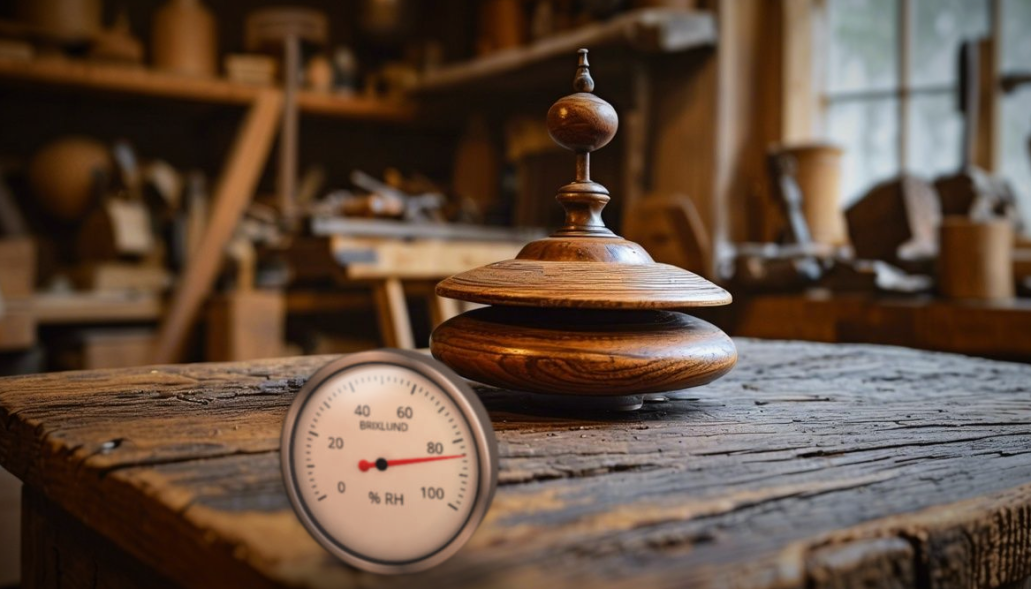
84 %
